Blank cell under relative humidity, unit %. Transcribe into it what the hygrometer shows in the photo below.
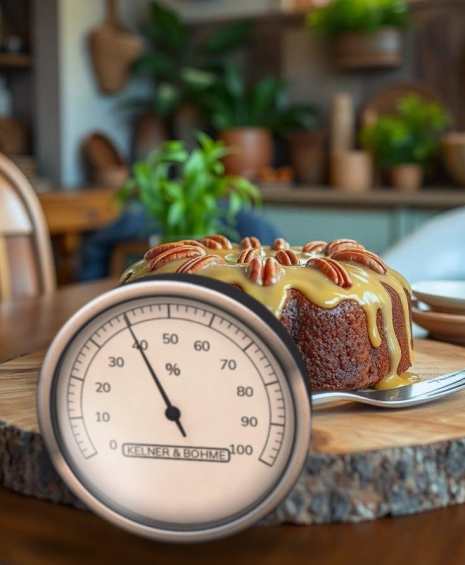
40 %
